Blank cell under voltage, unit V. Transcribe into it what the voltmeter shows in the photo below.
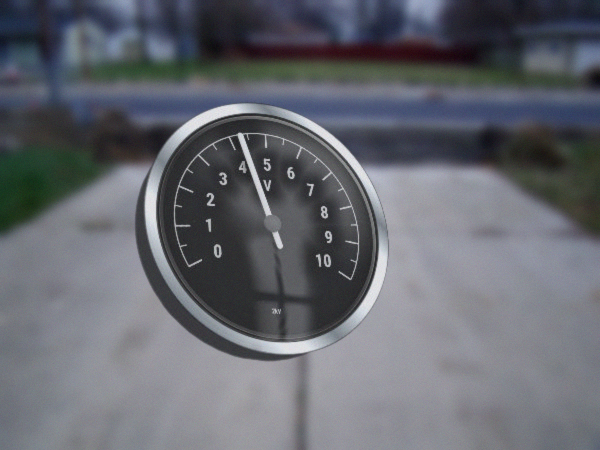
4.25 V
